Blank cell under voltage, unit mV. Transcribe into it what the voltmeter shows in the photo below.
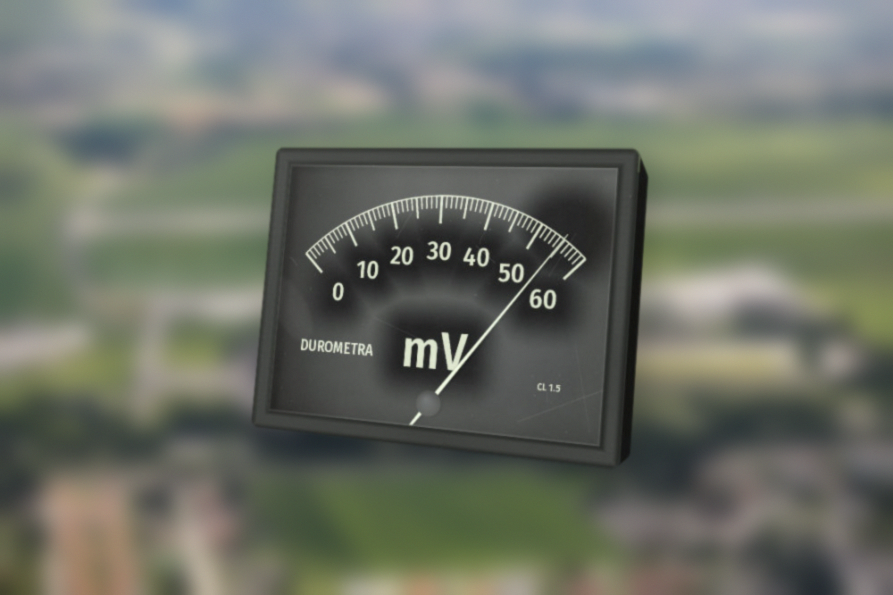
55 mV
